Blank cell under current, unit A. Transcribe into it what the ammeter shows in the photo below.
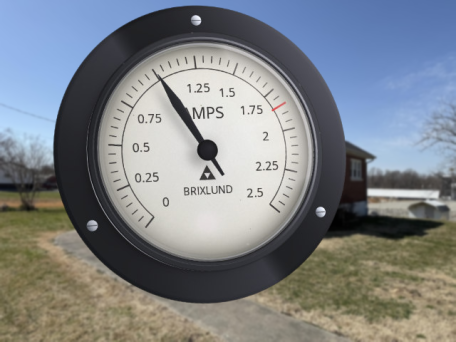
1 A
